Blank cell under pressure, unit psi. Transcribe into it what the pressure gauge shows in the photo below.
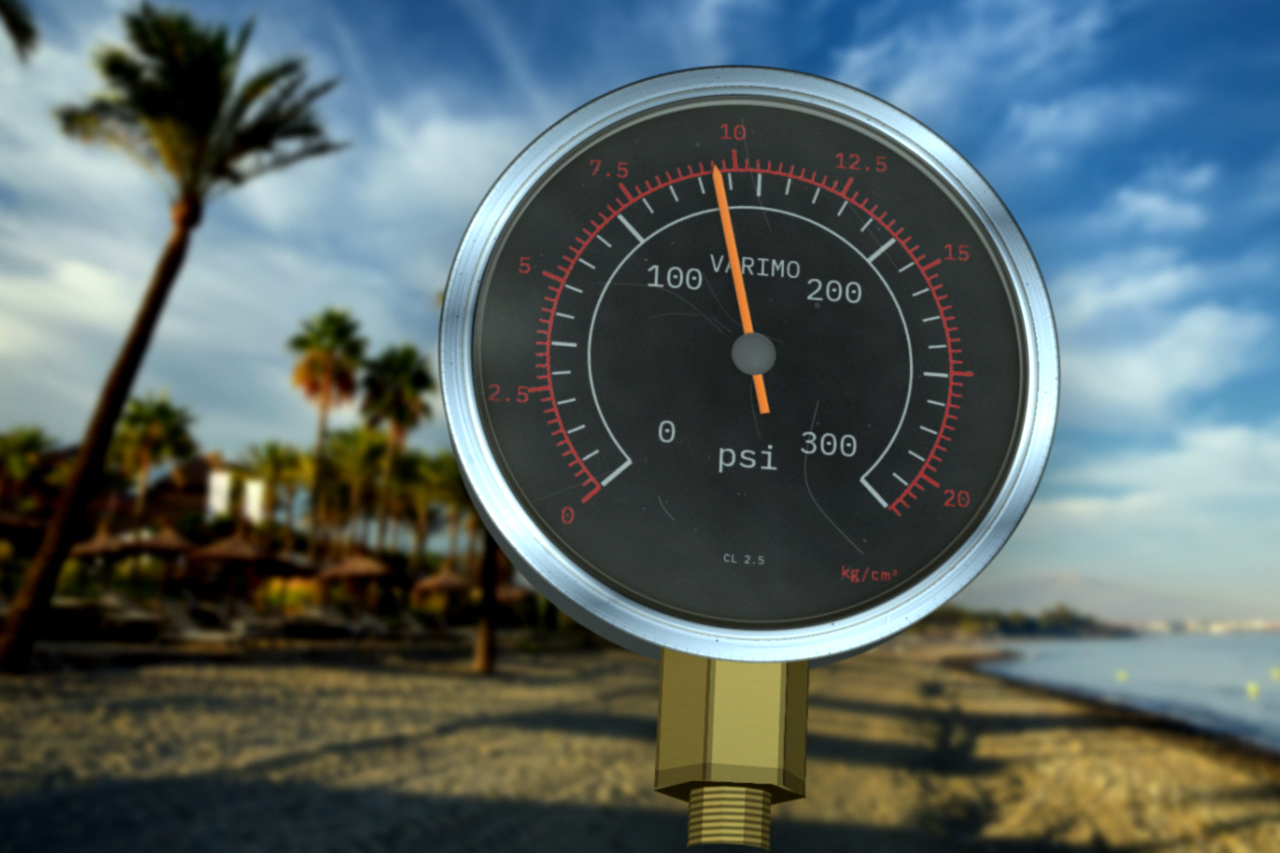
135 psi
